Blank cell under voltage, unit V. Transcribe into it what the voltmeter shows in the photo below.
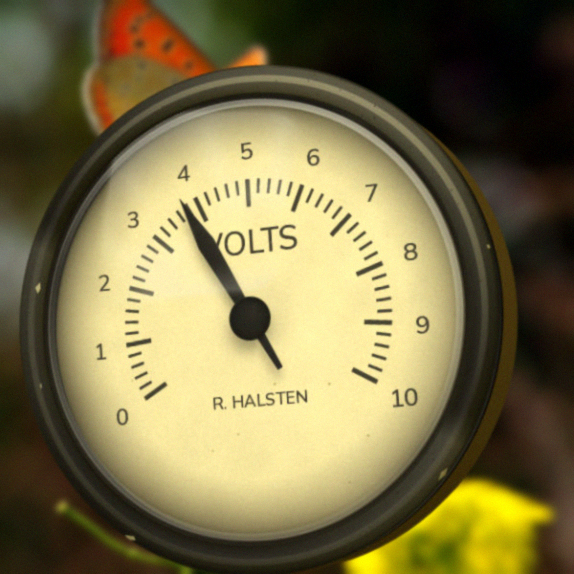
3.8 V
